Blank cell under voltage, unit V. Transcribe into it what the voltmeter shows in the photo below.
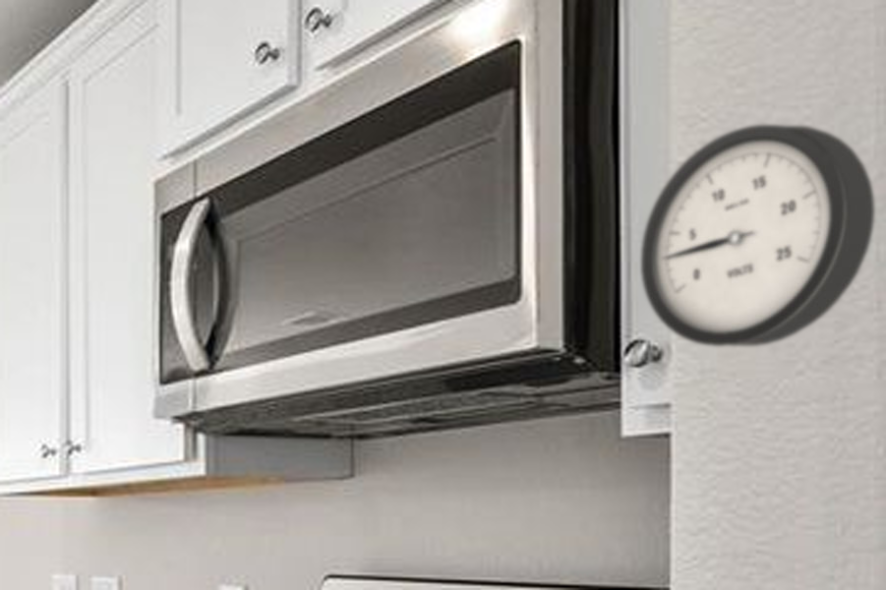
3 V
